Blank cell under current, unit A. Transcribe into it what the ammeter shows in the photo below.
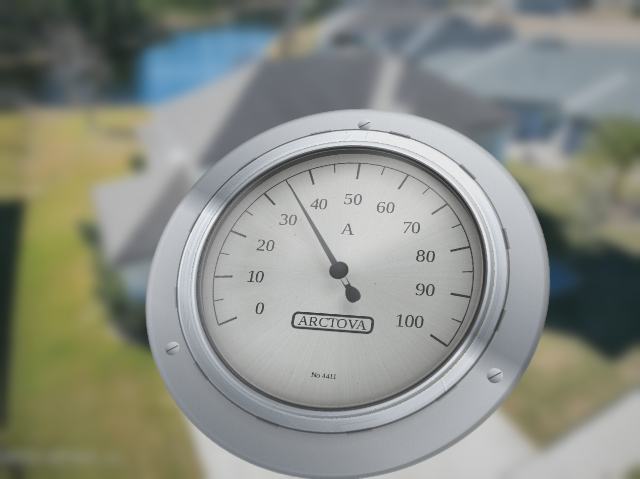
35 A
